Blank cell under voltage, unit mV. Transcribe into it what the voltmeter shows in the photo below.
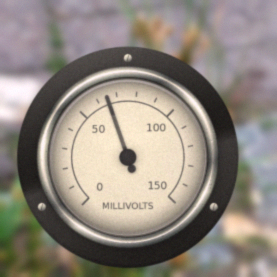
65 mV
